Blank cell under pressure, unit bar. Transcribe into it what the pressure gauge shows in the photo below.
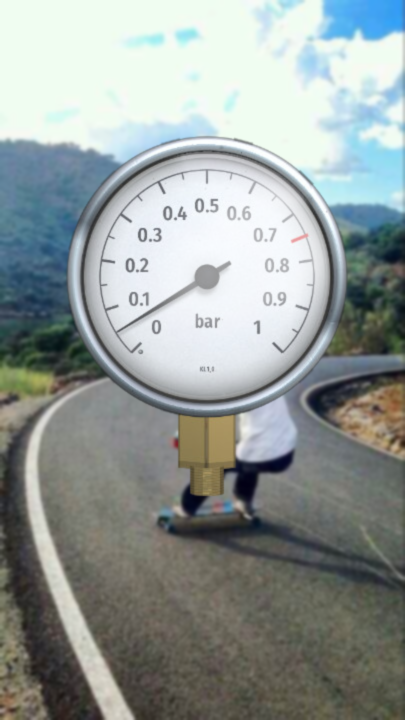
0.05 bar
